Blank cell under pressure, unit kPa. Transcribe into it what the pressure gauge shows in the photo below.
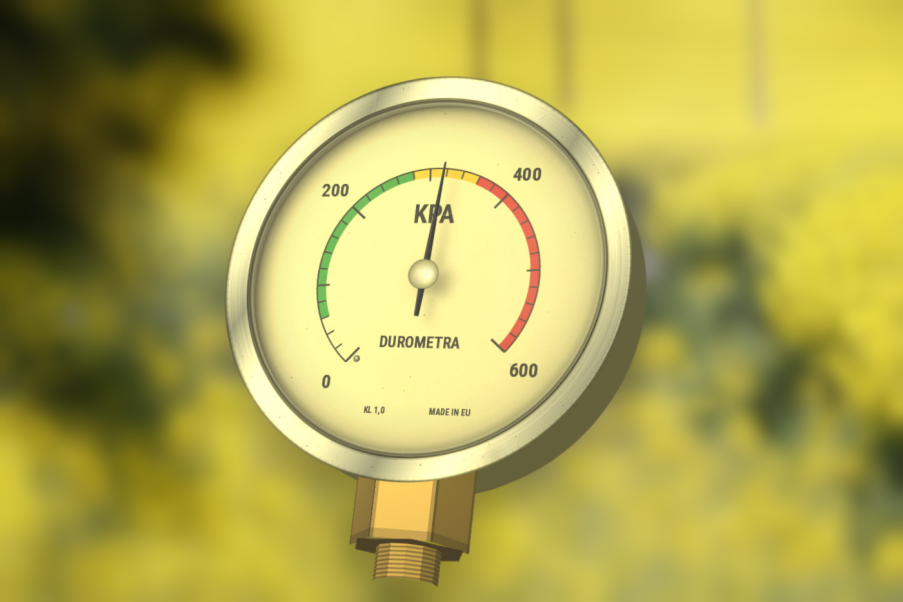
320 kPa
